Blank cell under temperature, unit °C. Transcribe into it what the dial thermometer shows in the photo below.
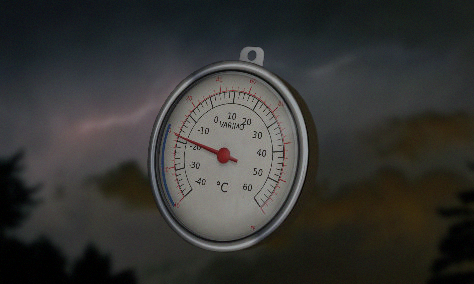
-18 °C
